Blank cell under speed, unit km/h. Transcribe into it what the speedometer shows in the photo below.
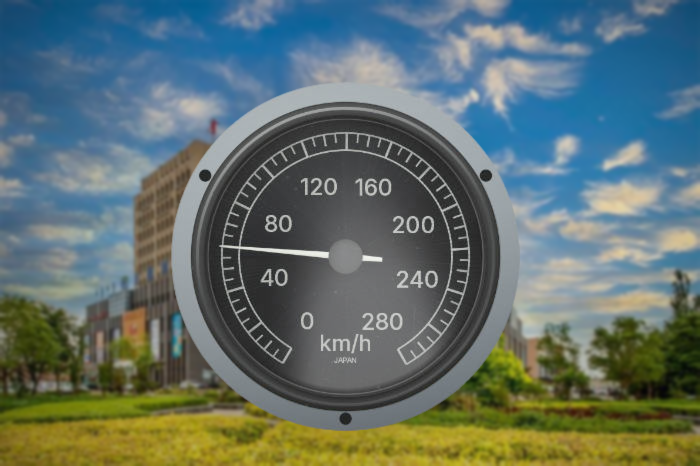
60 km/h
